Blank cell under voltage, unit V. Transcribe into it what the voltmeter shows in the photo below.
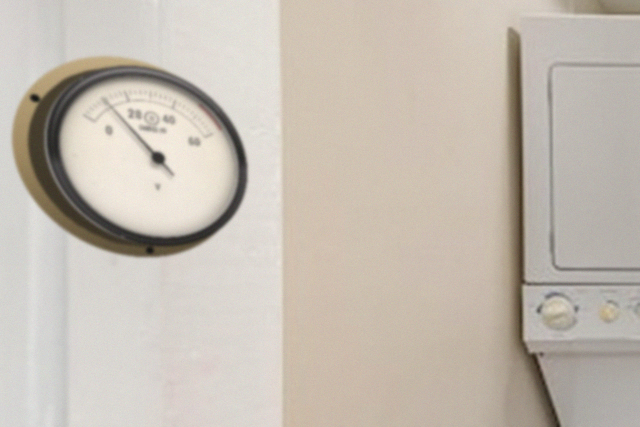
10 V
